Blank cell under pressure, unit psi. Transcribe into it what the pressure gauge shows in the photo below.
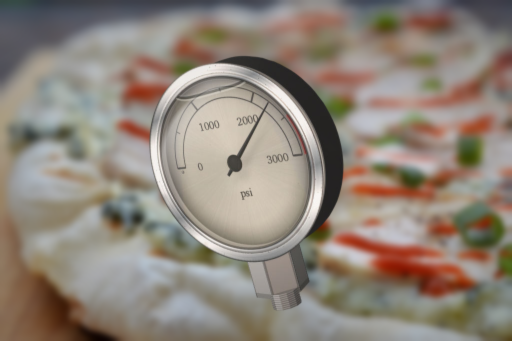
2250 psi
